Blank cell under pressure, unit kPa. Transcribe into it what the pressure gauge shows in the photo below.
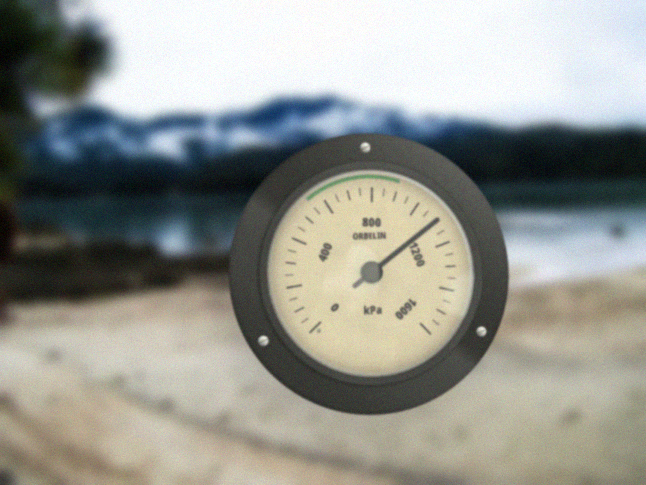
1100 kPa
